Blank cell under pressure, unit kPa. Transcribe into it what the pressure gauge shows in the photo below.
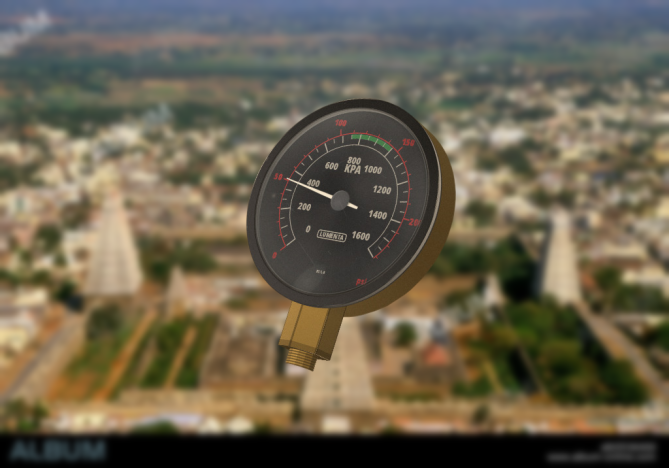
350 kPa
